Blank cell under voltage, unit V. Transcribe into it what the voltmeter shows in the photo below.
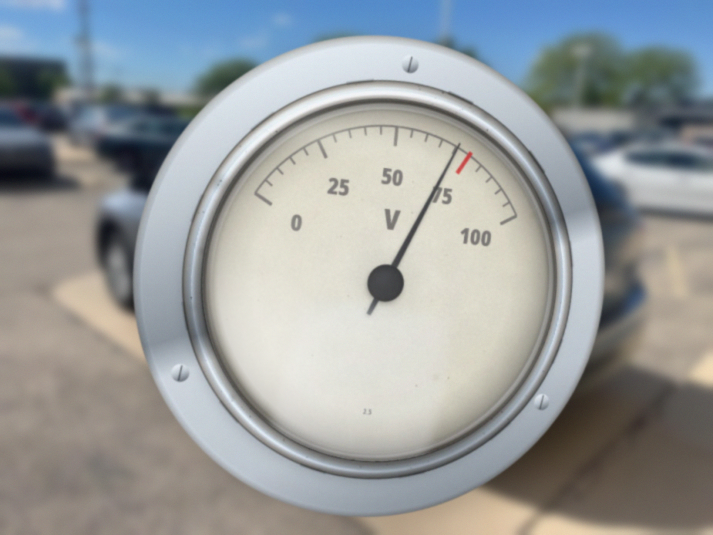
70 V
